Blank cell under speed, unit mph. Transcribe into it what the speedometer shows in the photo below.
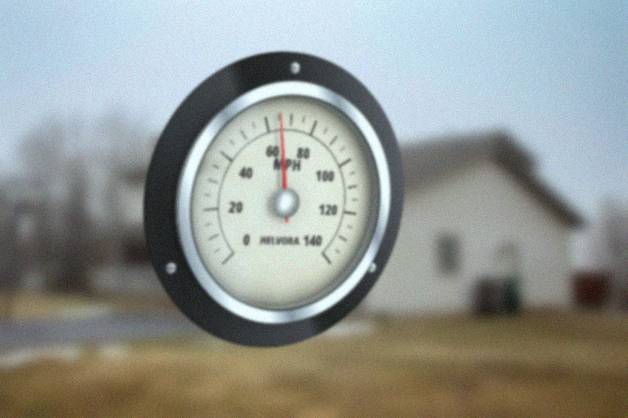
65 mph
